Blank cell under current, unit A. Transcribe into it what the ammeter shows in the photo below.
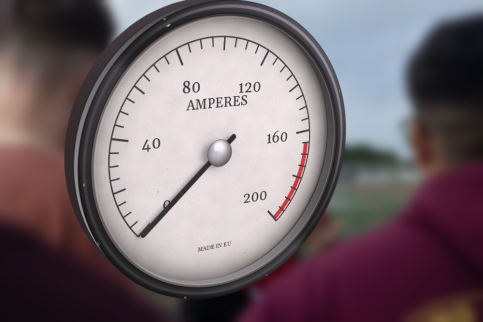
0 A
